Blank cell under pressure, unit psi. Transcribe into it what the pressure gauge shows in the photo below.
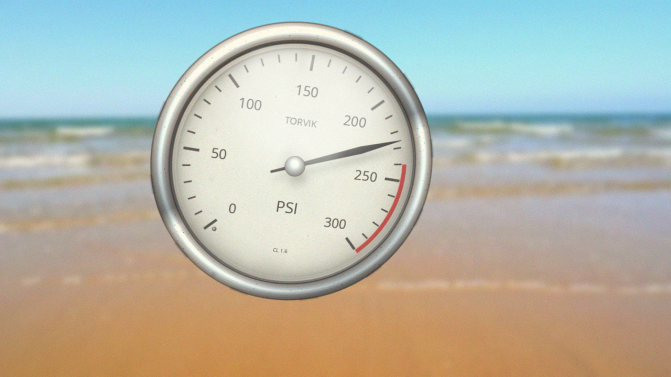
225 psi
